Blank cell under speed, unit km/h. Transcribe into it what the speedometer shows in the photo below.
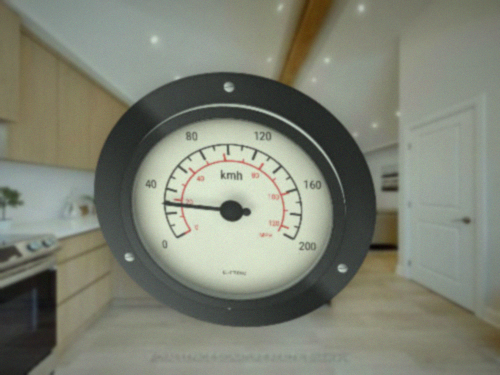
30 km/h
